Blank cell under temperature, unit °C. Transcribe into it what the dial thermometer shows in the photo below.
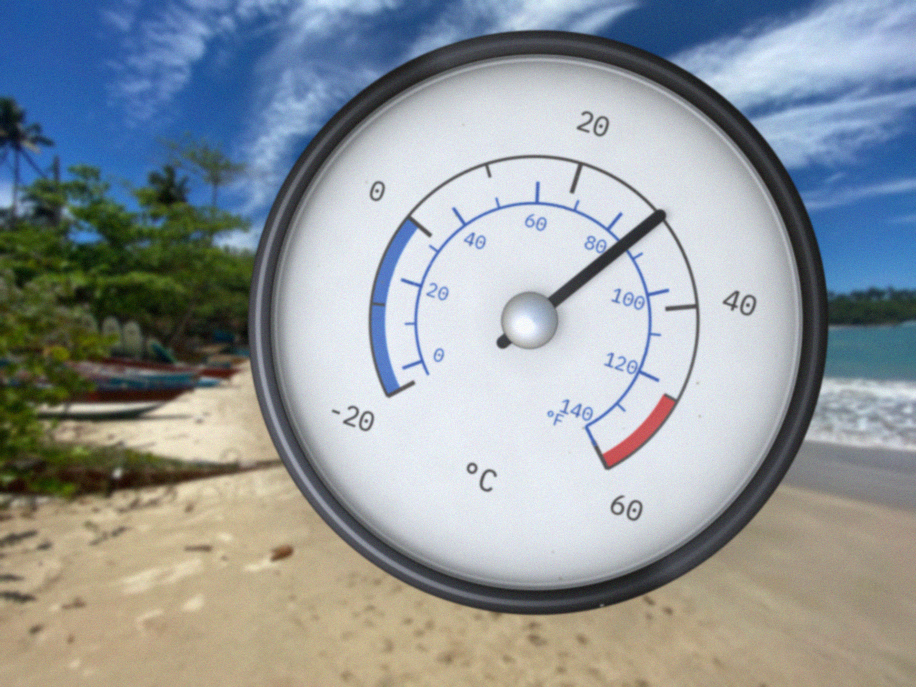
30 °C
